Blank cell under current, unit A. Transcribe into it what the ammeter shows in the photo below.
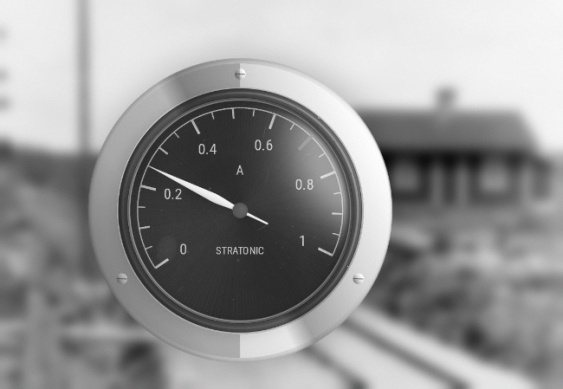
0.25 A
